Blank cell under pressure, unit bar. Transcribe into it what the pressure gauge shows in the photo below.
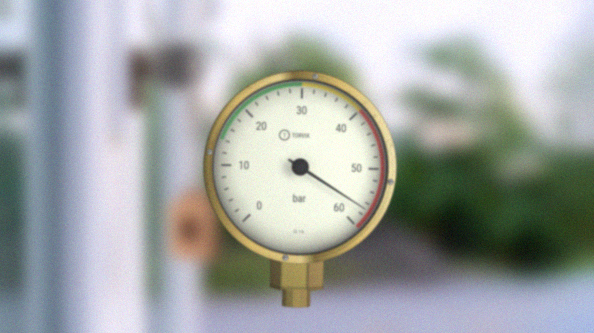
57 bar
